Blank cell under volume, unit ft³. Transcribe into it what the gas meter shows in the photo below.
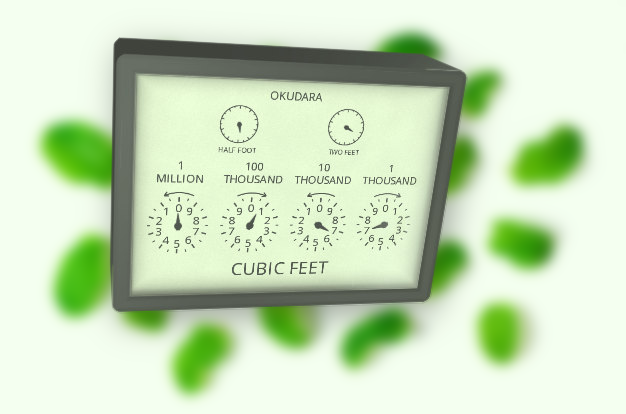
6700 ft³
